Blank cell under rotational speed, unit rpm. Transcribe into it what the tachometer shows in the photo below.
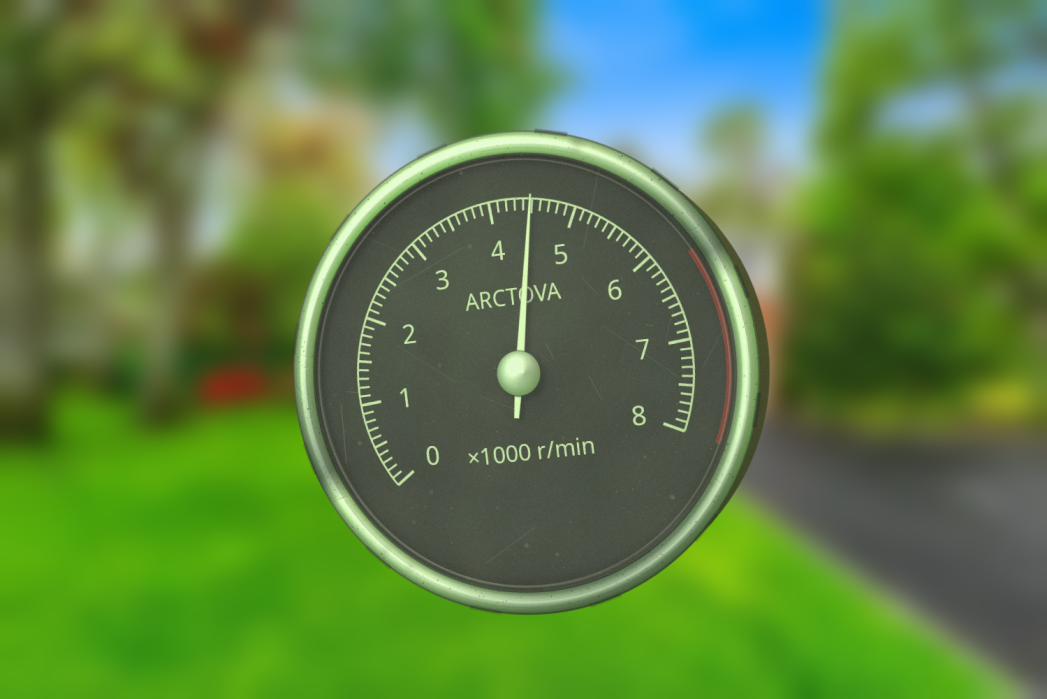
4500 rpm
